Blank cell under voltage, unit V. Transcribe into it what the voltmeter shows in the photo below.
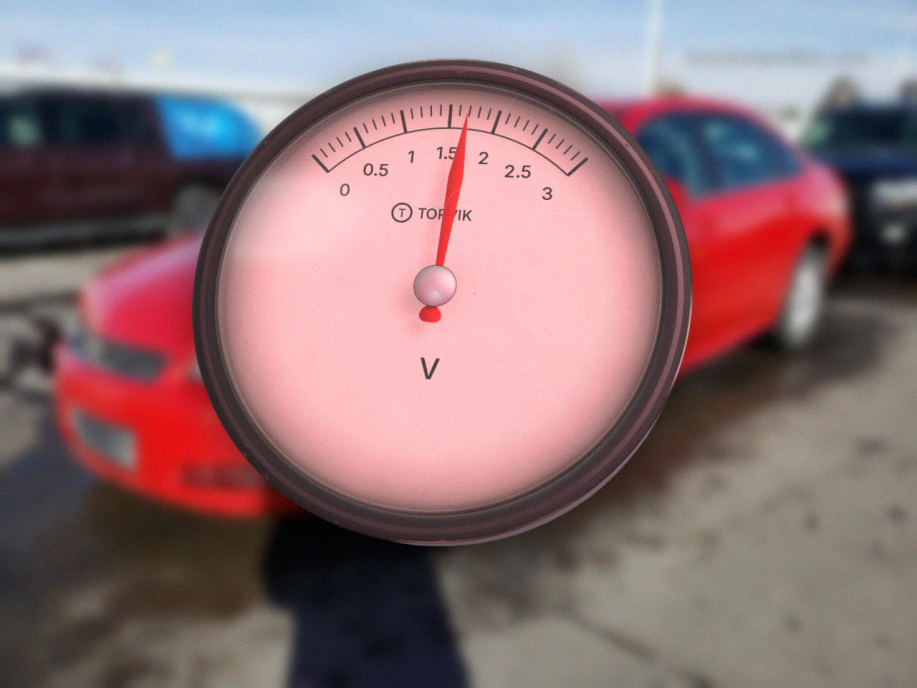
1.7 V
